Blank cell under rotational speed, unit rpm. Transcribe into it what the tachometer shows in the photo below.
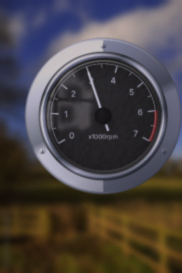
3000 rpm
